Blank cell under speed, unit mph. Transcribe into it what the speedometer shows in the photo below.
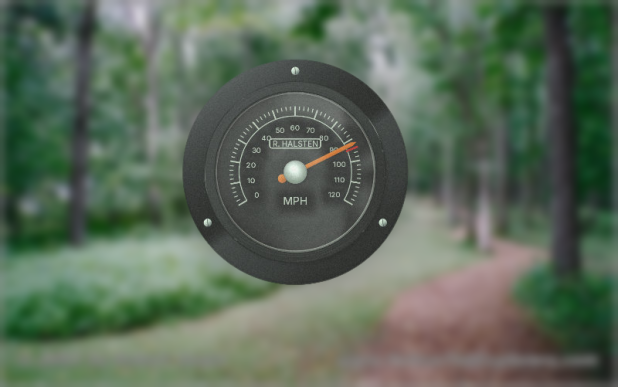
92 mph
